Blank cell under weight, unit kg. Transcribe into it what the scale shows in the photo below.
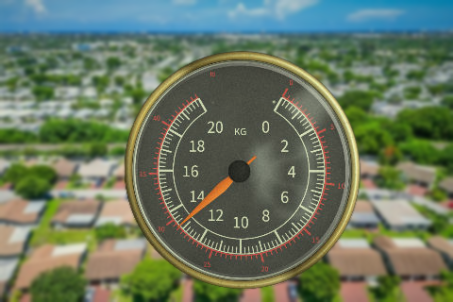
13.2 kg
